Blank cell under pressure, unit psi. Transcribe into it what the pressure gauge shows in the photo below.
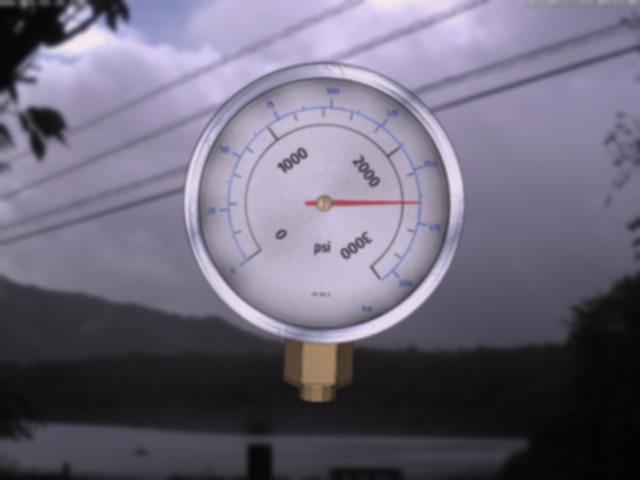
2400 psi
